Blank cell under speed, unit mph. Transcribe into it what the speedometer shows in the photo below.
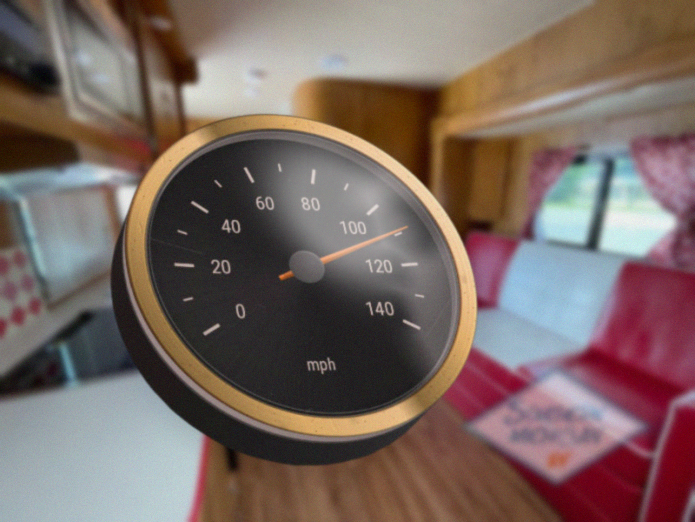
110 mph
